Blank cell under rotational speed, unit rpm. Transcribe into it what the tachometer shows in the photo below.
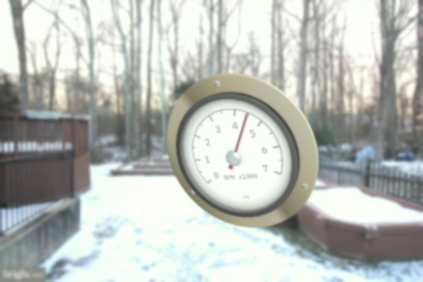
4500 rpm
